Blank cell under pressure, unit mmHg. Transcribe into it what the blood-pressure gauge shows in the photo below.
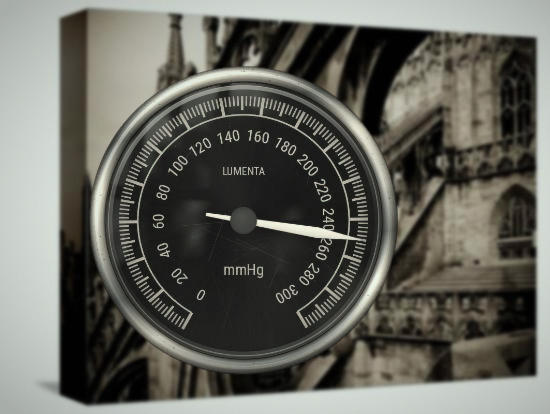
250 mmHg
